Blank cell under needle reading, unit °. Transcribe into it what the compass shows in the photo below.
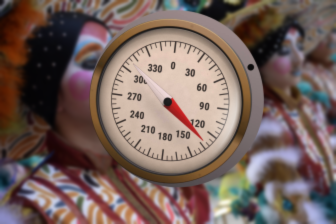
130 °
